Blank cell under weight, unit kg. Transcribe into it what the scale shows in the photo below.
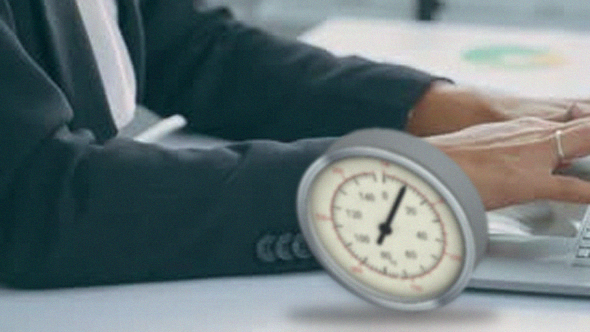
10 kg
